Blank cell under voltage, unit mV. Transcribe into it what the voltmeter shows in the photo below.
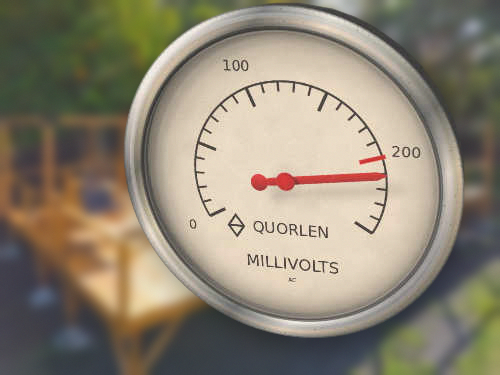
210 mV
